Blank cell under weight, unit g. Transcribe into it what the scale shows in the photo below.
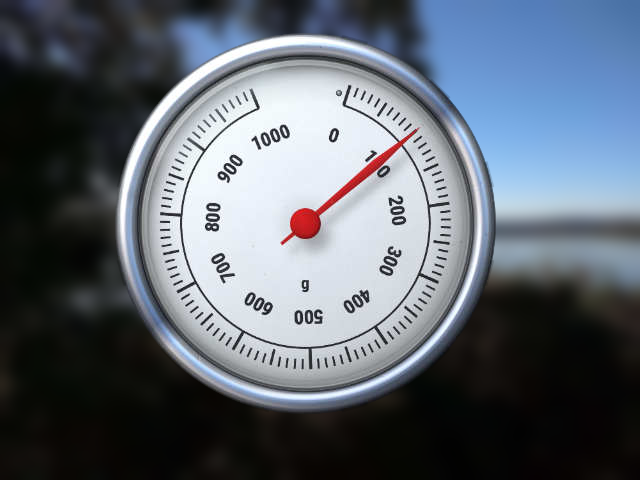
100 g
